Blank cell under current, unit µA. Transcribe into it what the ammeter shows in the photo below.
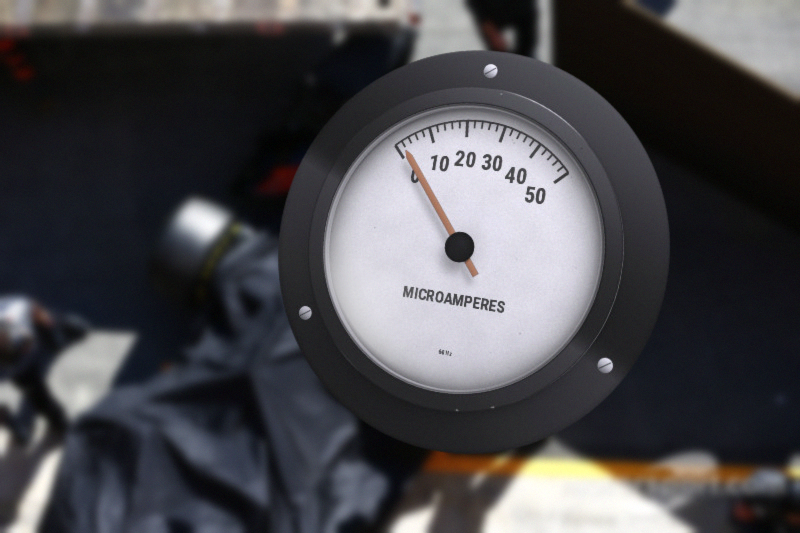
2 µA
